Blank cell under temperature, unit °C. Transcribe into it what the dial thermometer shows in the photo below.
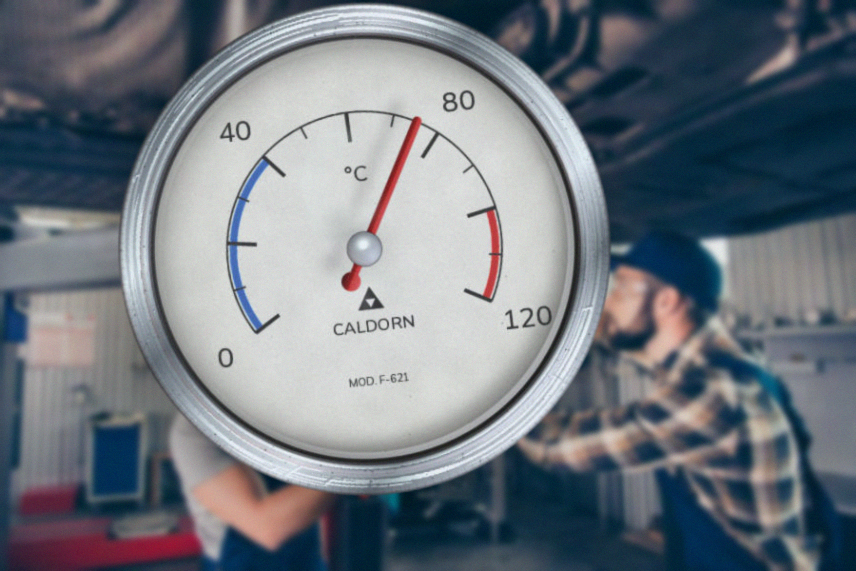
75 °C
